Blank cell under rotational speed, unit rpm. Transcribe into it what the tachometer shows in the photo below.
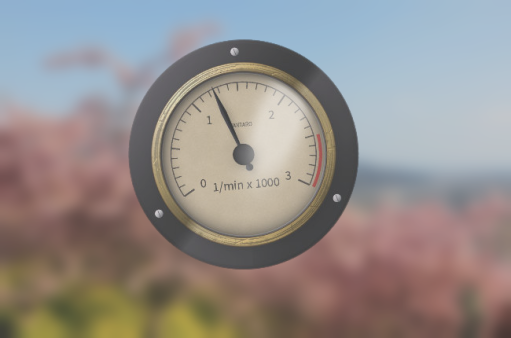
1250 rpm
